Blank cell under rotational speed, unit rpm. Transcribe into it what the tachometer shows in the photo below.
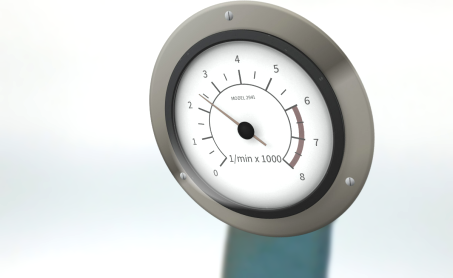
2500 rpm
